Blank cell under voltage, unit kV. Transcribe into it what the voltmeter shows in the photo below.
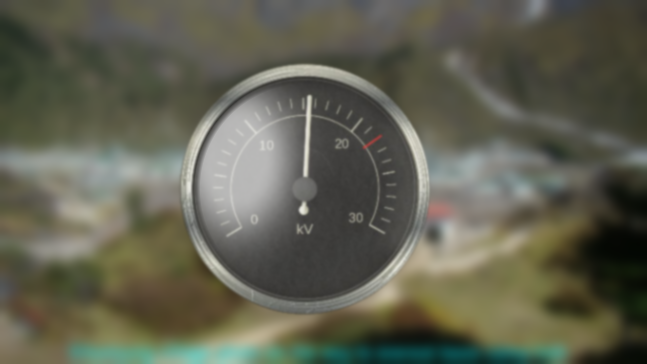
15.5 kV
